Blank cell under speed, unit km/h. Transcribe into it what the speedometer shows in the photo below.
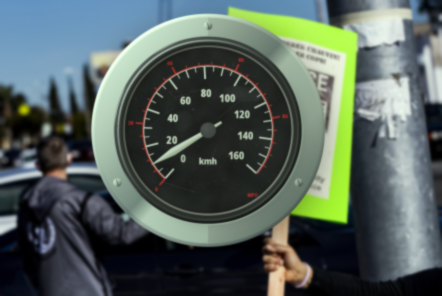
10 km/h
